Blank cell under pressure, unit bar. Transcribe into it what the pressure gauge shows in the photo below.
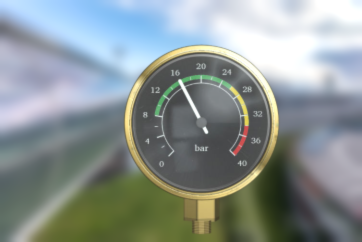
16 bar
